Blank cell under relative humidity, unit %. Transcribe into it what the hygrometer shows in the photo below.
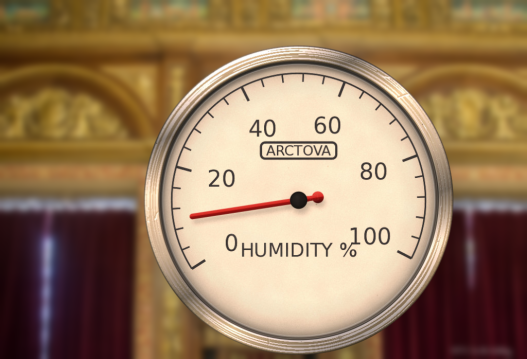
10 %
